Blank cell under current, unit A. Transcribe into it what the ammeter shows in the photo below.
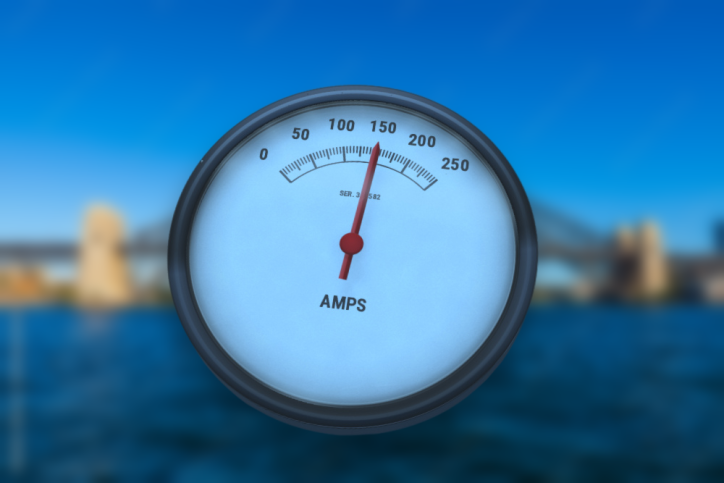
150 A
